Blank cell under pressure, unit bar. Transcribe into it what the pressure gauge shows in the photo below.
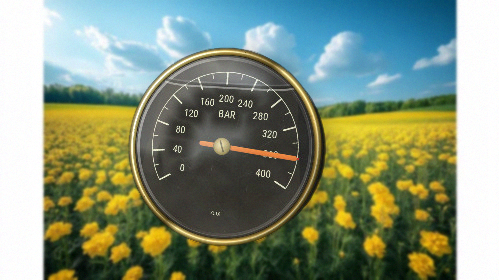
360 bar
